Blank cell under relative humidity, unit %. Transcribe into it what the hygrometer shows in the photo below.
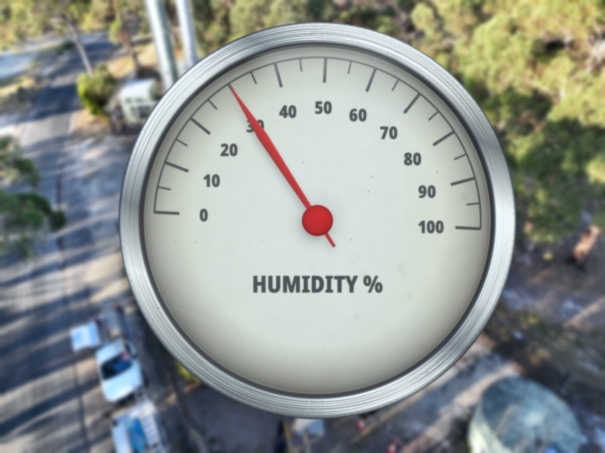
30 %
